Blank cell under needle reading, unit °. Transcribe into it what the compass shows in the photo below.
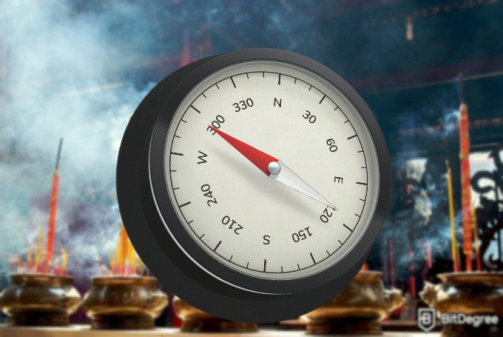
295 °
